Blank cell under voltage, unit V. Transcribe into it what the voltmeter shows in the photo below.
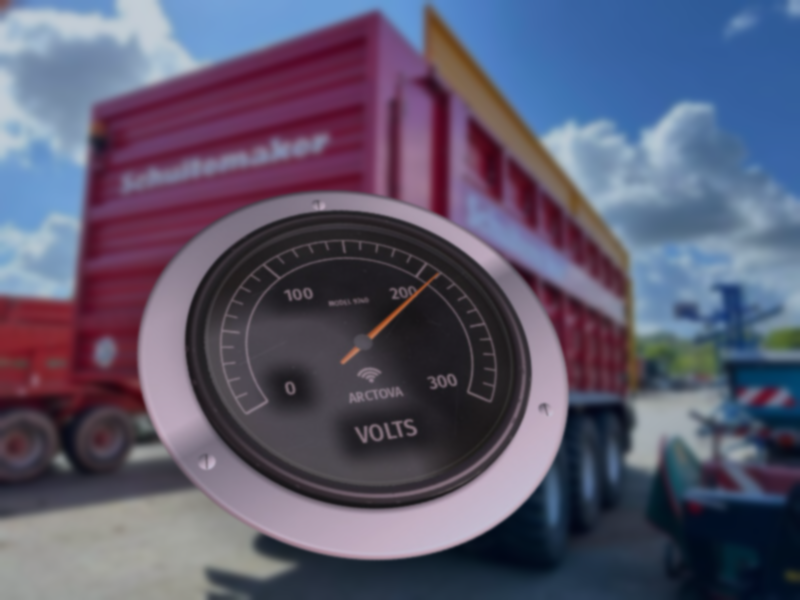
210 V
